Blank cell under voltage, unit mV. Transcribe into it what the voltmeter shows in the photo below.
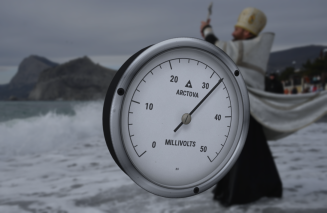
32 mV
